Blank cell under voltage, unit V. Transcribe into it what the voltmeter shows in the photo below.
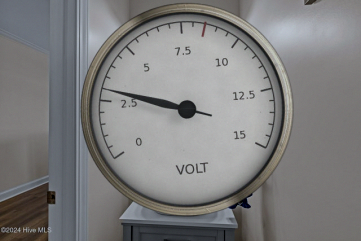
3 V
